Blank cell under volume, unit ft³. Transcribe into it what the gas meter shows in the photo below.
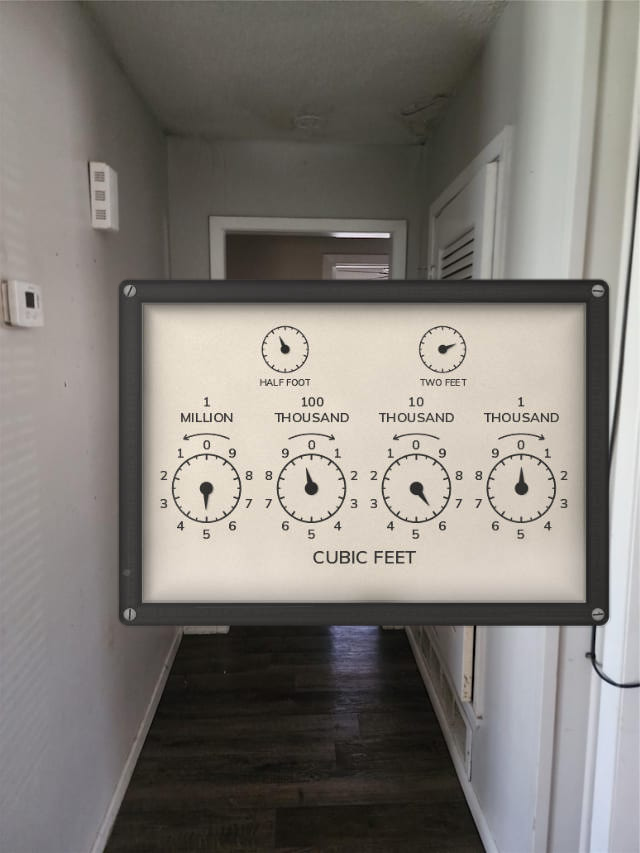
496000 ft³
